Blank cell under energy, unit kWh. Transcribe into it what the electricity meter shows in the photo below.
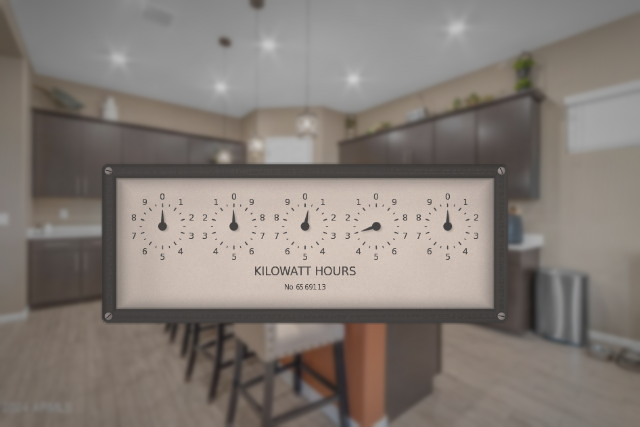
30 kWh
